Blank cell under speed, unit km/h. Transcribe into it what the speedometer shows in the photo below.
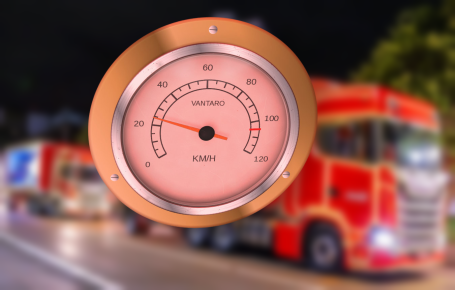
25 km/h
